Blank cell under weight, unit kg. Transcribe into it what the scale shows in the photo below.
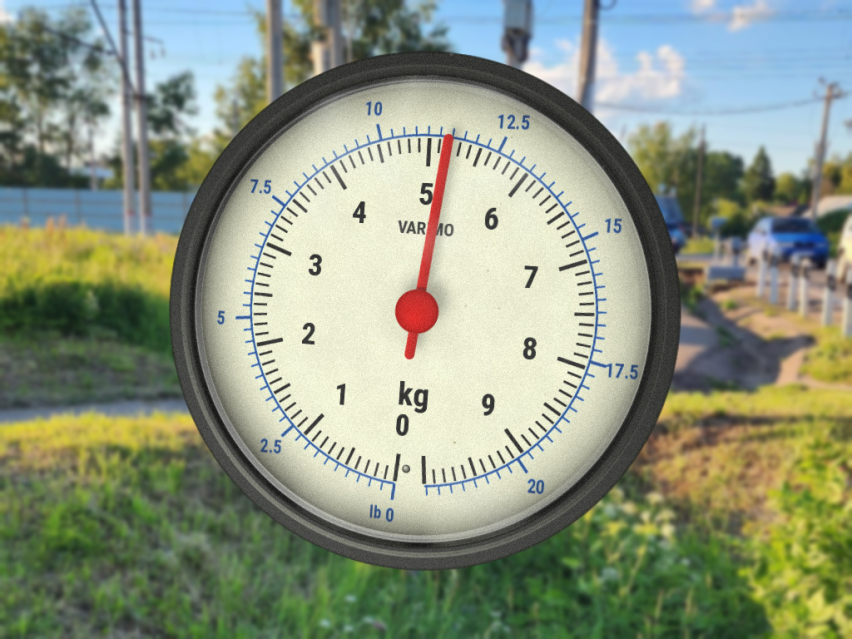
5.2 kg
